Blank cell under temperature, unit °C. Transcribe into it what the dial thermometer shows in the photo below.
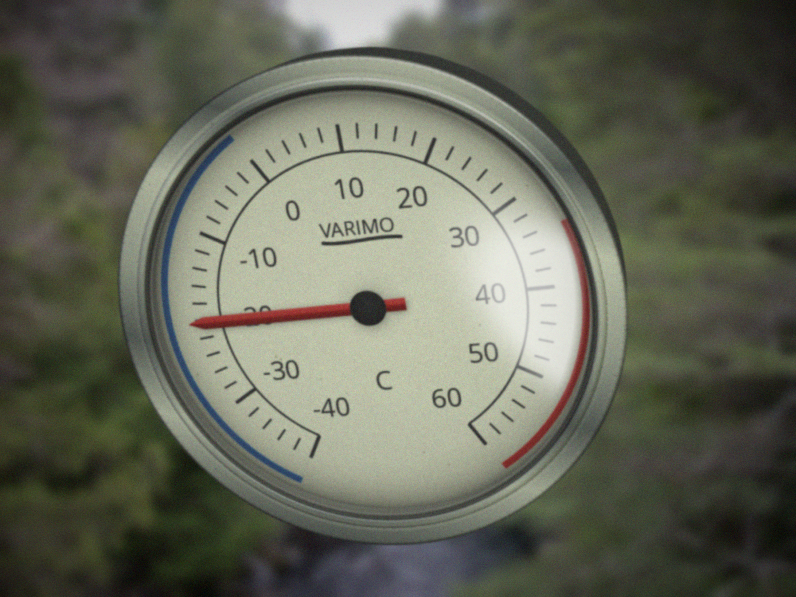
-20 °C
